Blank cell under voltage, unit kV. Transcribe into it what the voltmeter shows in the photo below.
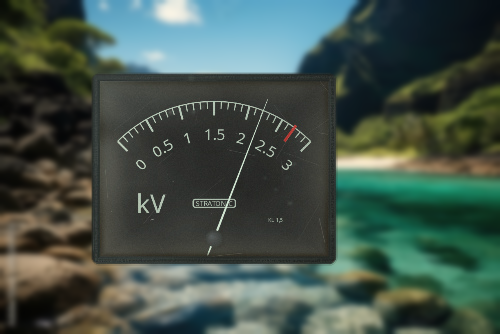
2.2 kV
